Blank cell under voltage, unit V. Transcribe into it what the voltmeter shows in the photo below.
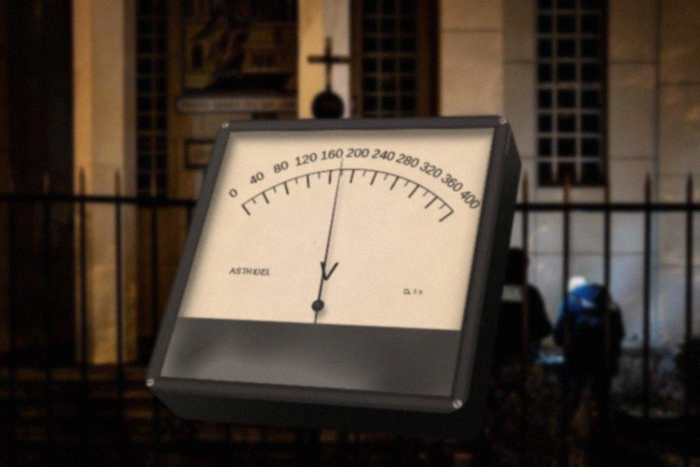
180 V
